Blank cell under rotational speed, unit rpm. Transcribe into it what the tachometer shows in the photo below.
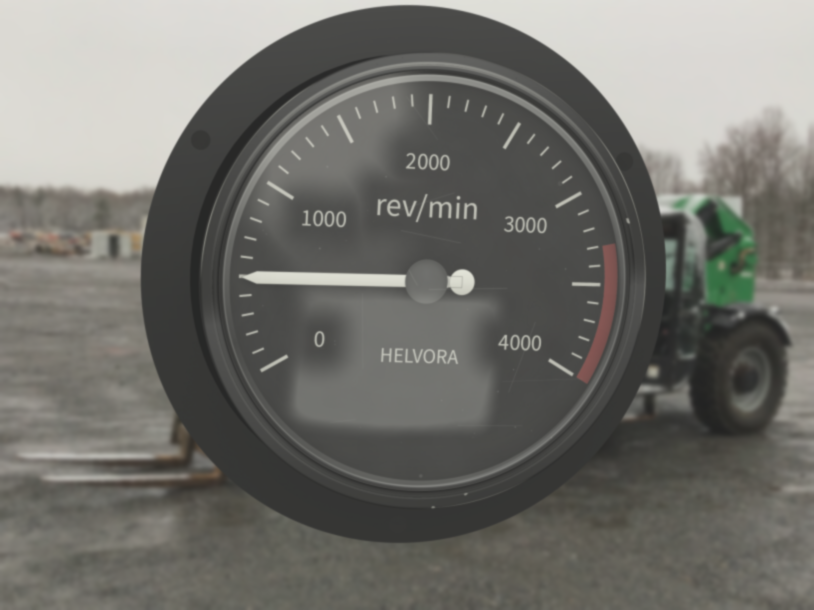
500 rpm
